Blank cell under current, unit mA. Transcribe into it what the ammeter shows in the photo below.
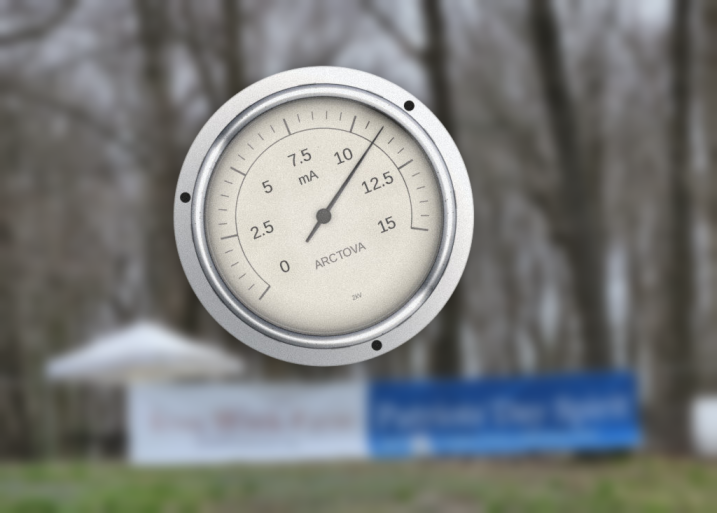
11 mA
